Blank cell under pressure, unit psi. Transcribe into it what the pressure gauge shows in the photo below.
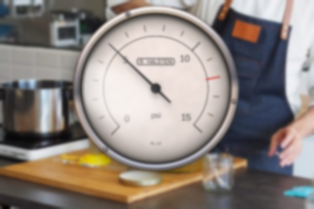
5 psi
